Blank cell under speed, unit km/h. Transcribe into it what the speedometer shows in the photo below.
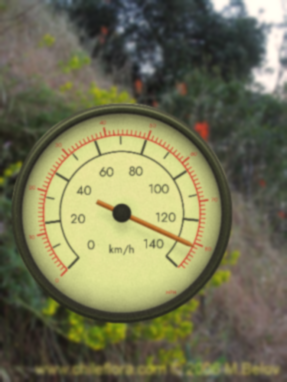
130 km/h
